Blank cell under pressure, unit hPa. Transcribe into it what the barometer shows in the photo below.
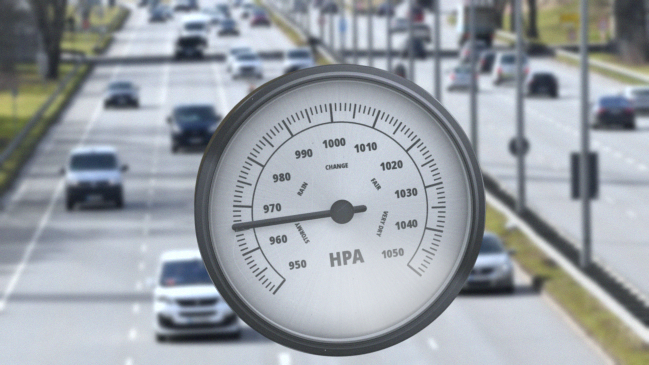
966 hPa
